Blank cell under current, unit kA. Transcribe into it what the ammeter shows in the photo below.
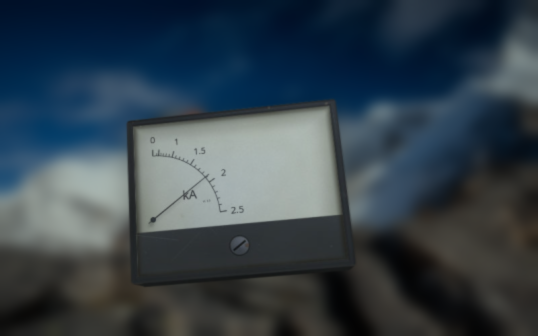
1.9 kA
